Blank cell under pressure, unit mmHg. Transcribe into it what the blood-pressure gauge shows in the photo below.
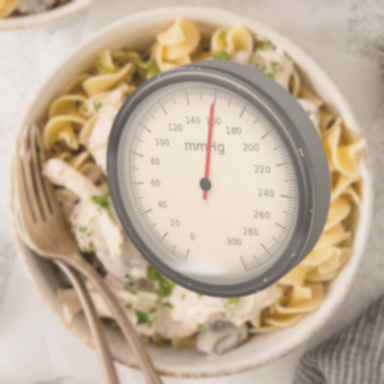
160 mmHg
